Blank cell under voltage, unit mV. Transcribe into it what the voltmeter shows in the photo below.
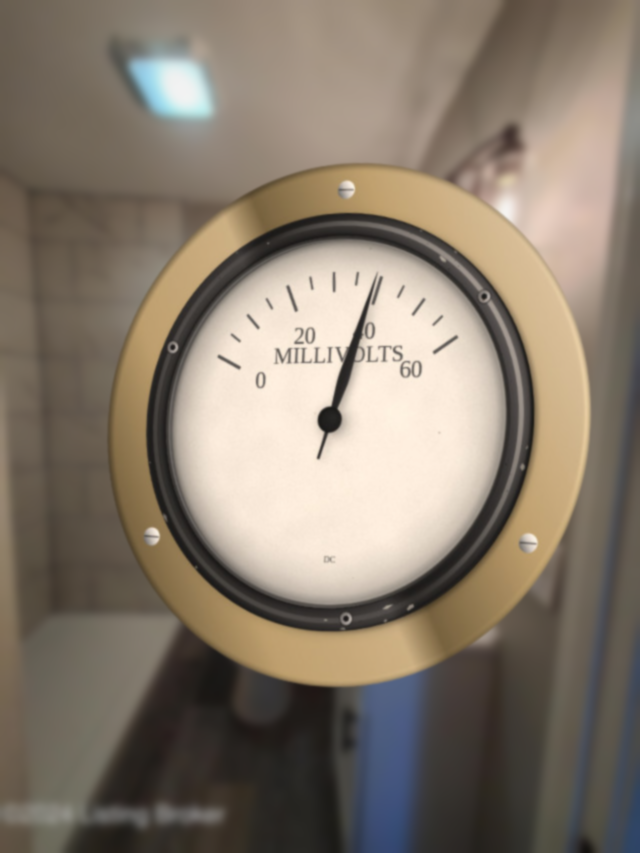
40 mV
